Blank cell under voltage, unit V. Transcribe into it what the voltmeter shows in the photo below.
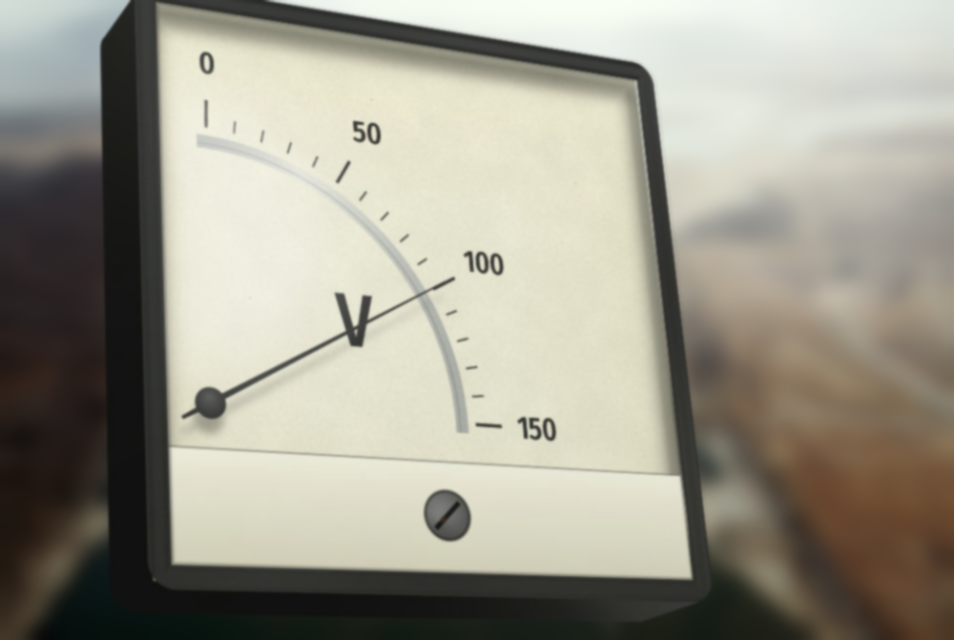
100 V
